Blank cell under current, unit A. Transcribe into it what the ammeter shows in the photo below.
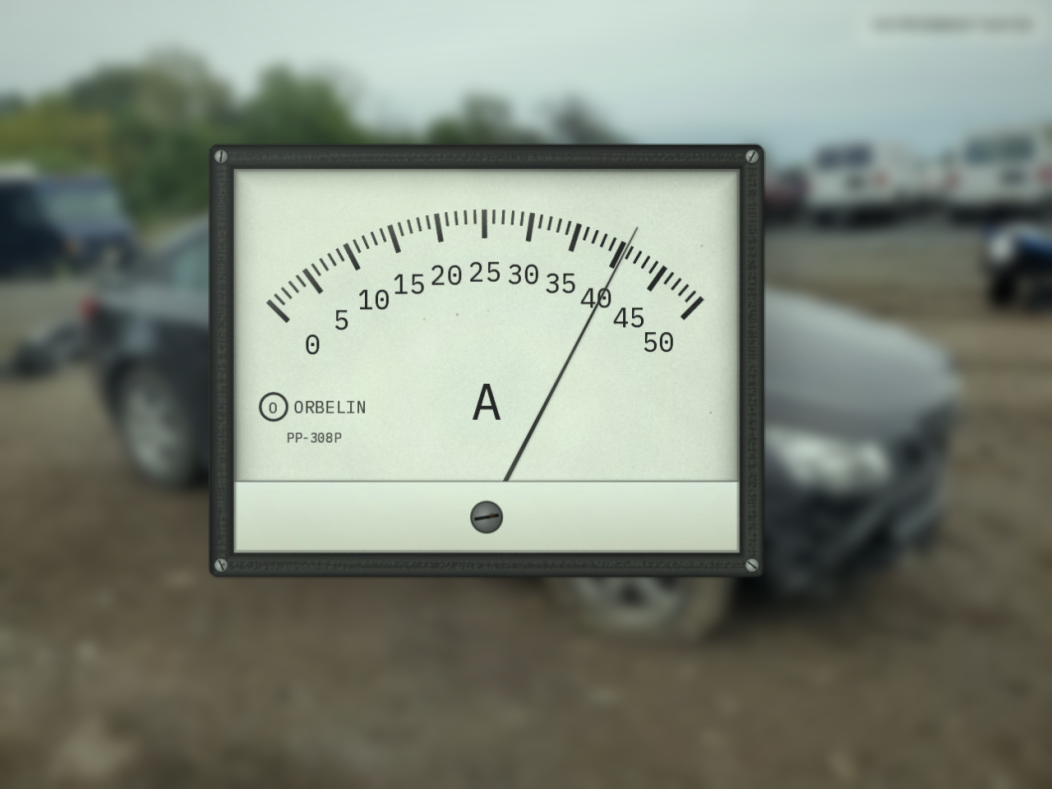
40.5 A
